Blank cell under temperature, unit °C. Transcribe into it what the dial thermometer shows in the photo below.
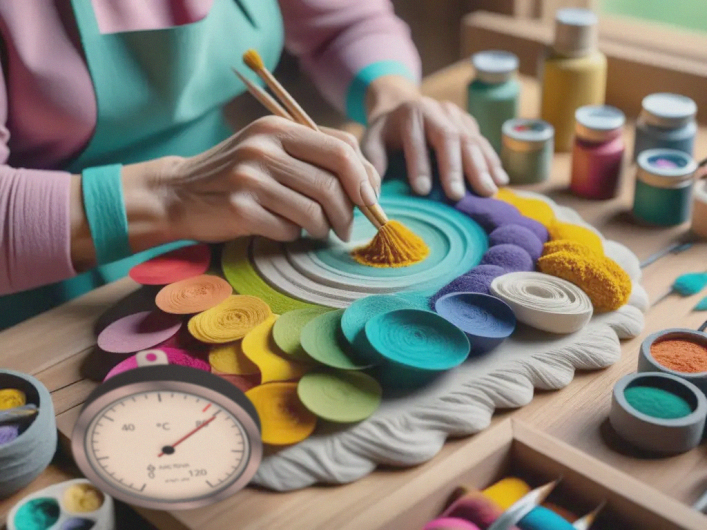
80 °C
